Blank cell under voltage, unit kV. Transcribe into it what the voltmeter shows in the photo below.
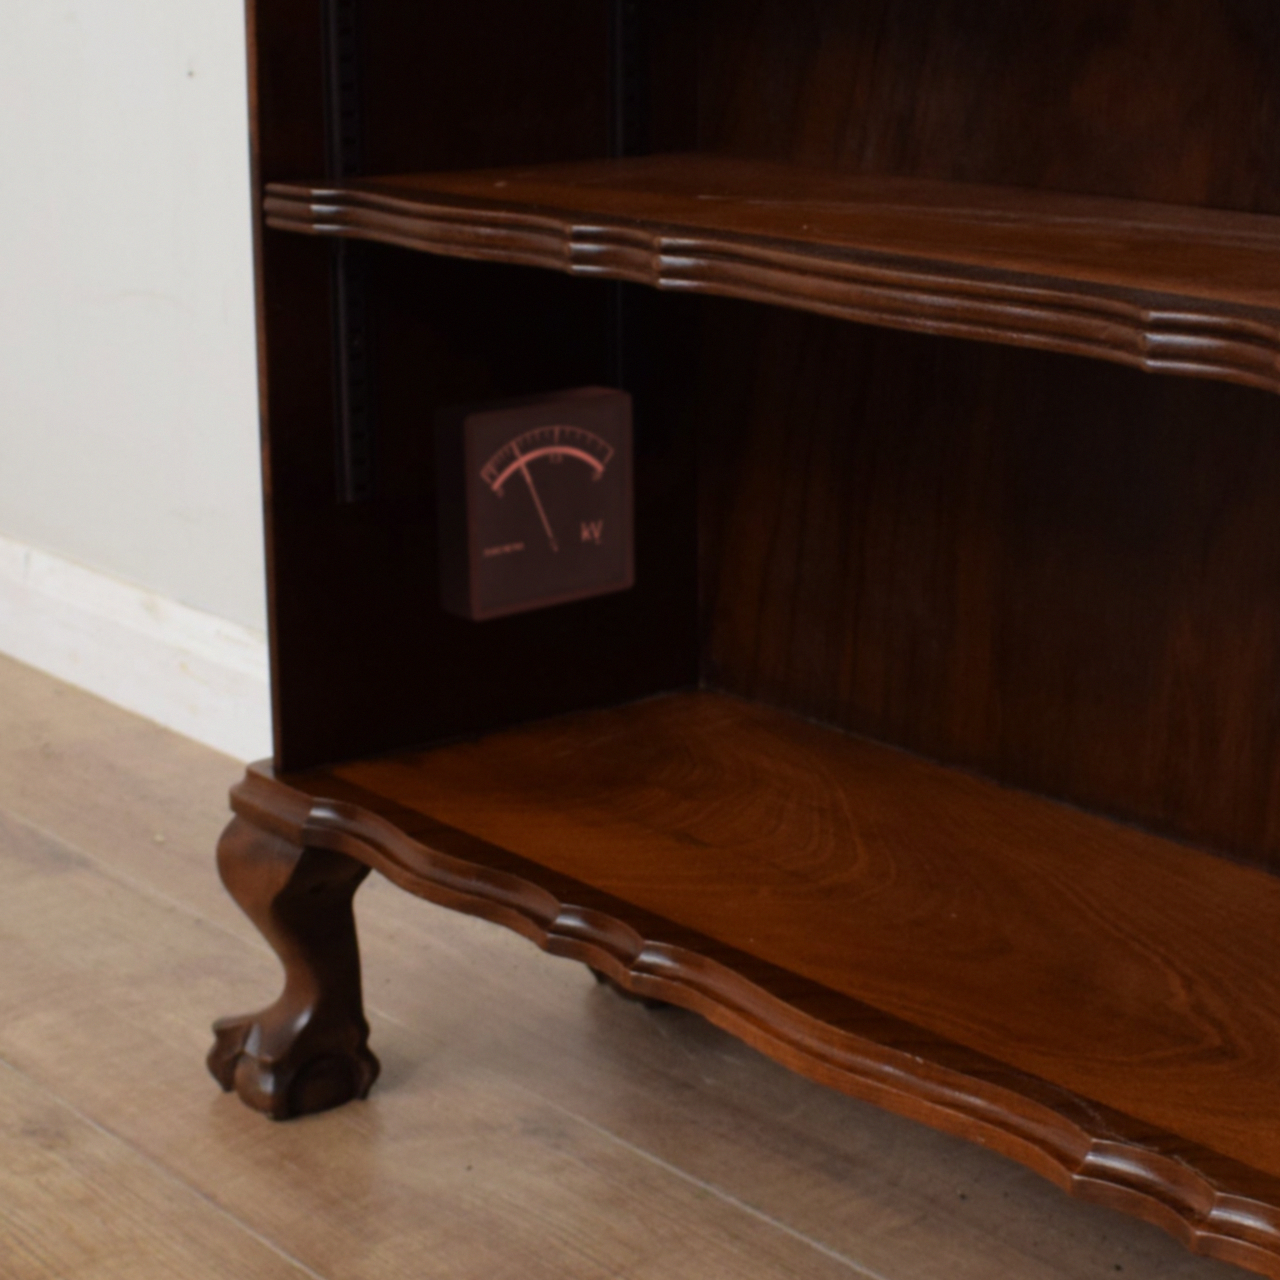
5 kV
